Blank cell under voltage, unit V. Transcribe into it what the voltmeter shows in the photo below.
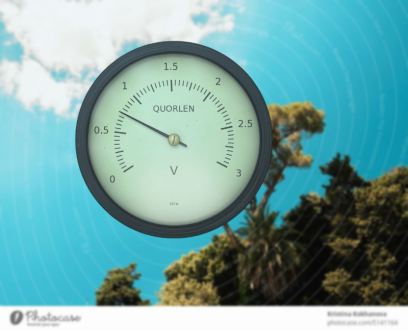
0.75 V
